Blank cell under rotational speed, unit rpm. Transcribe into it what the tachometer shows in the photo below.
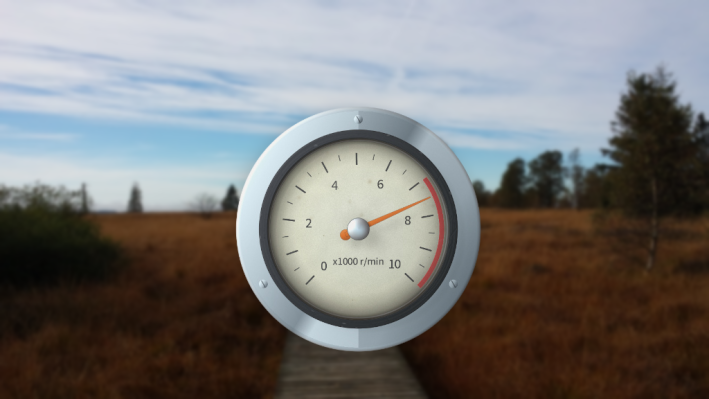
7500 rpm
